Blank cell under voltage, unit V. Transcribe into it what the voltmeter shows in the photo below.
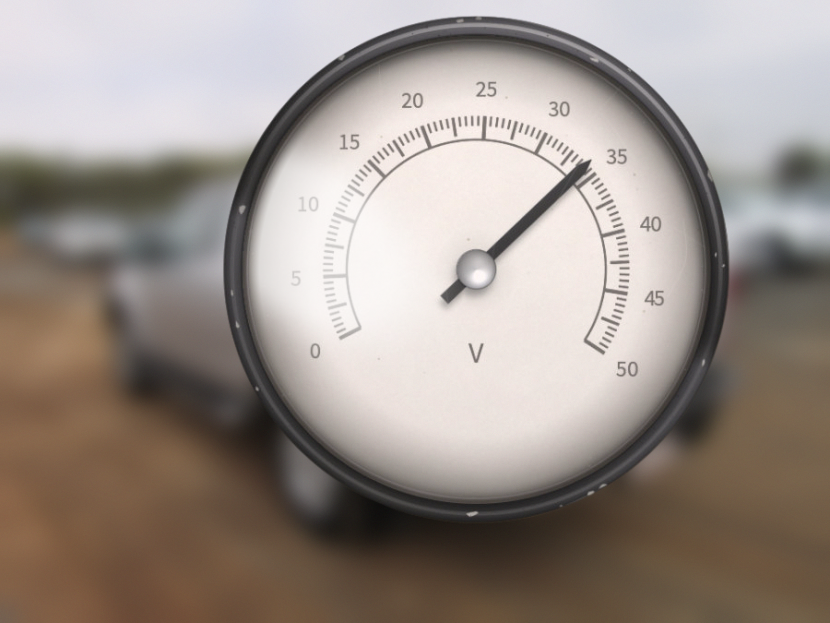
34 V
